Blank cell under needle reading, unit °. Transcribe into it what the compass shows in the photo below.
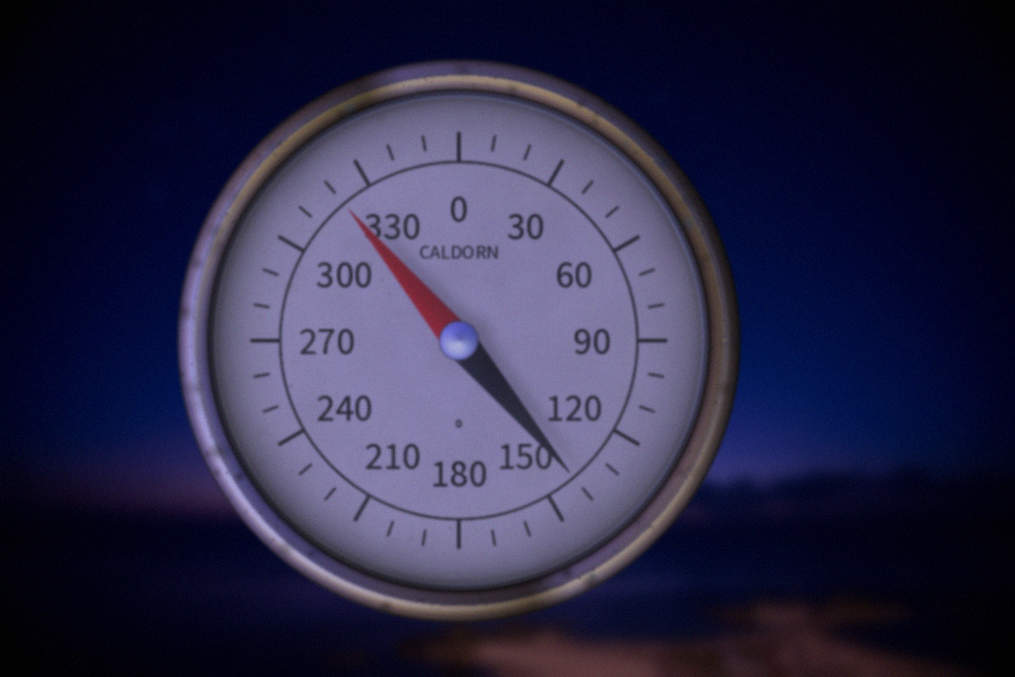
320 °
